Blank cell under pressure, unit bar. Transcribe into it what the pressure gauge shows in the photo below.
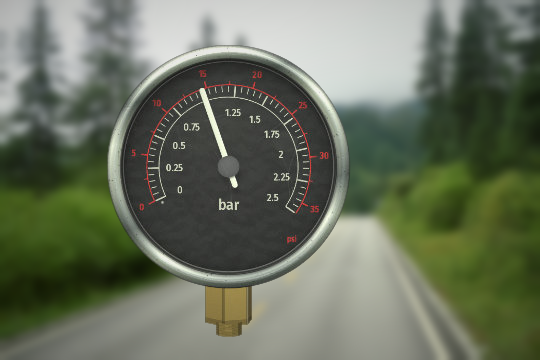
1 bar
